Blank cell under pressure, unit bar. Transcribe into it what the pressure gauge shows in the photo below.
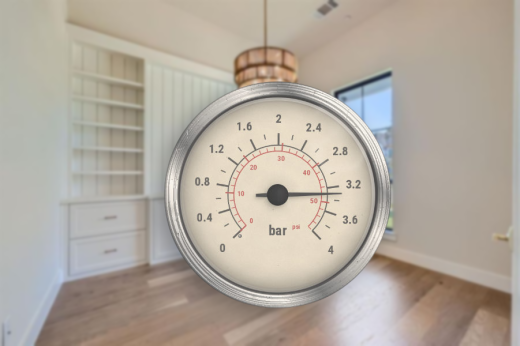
3.3 bar
